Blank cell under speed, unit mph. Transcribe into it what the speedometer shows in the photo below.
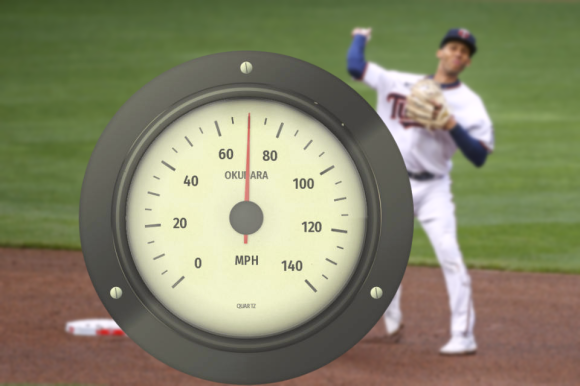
70 mph
